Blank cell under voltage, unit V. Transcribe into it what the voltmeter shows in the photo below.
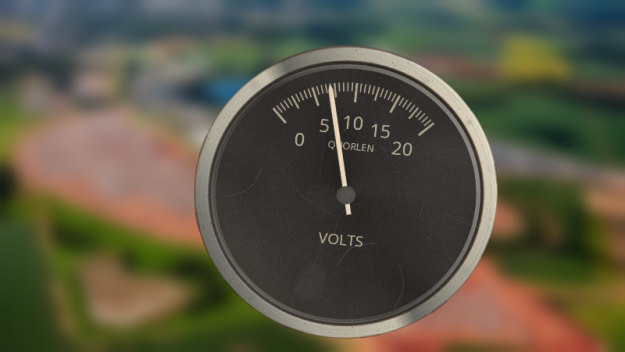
7 V
